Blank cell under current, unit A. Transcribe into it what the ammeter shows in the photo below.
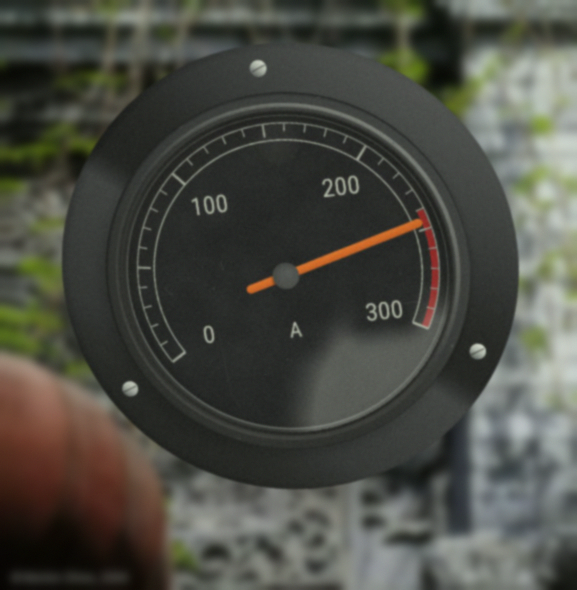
245 A
